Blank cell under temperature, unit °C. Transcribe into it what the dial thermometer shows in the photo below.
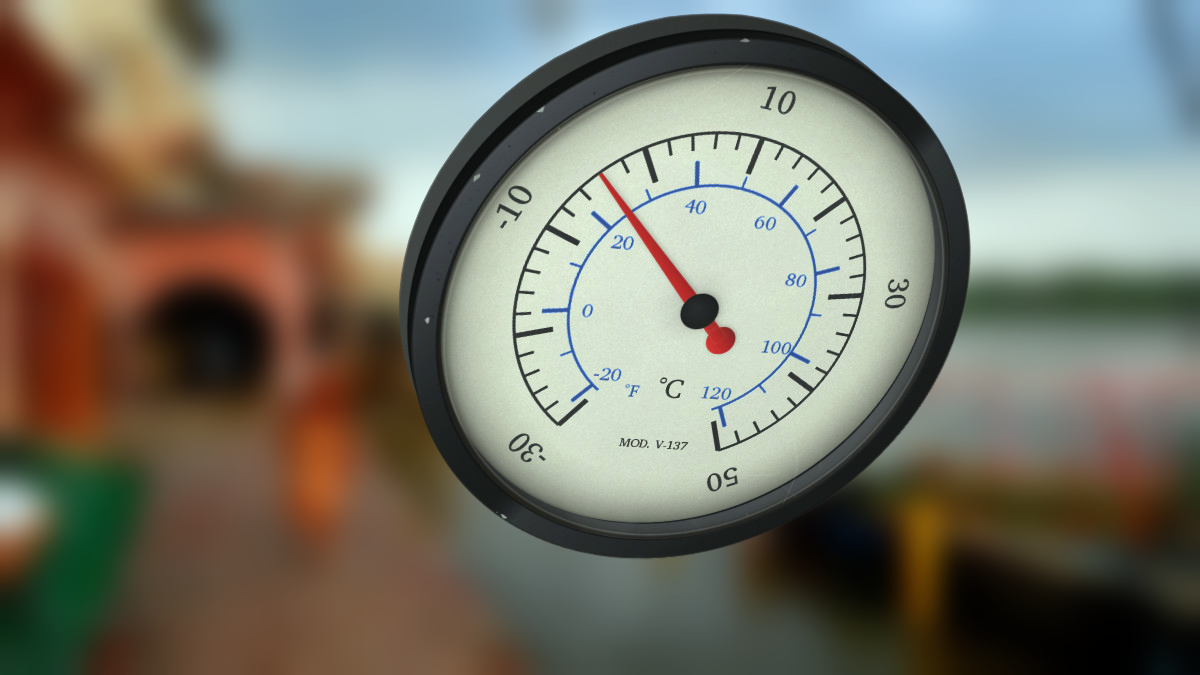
-4 °C
